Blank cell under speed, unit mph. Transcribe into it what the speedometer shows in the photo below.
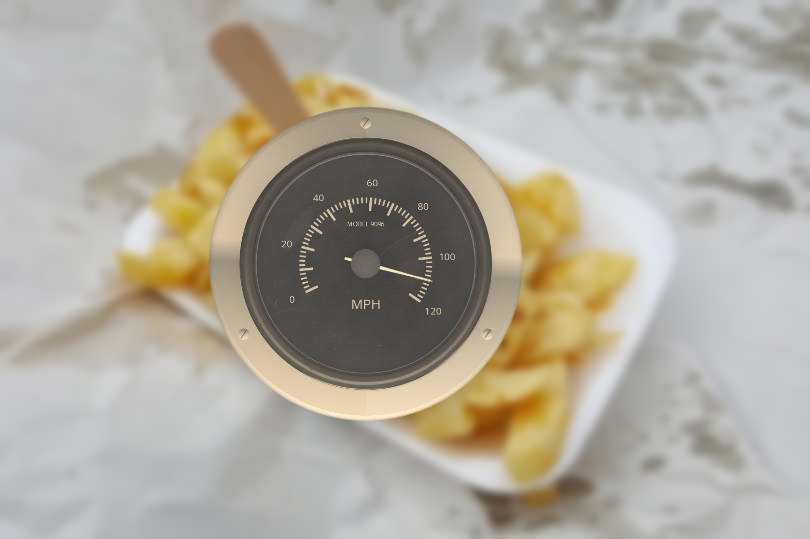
110 mph
